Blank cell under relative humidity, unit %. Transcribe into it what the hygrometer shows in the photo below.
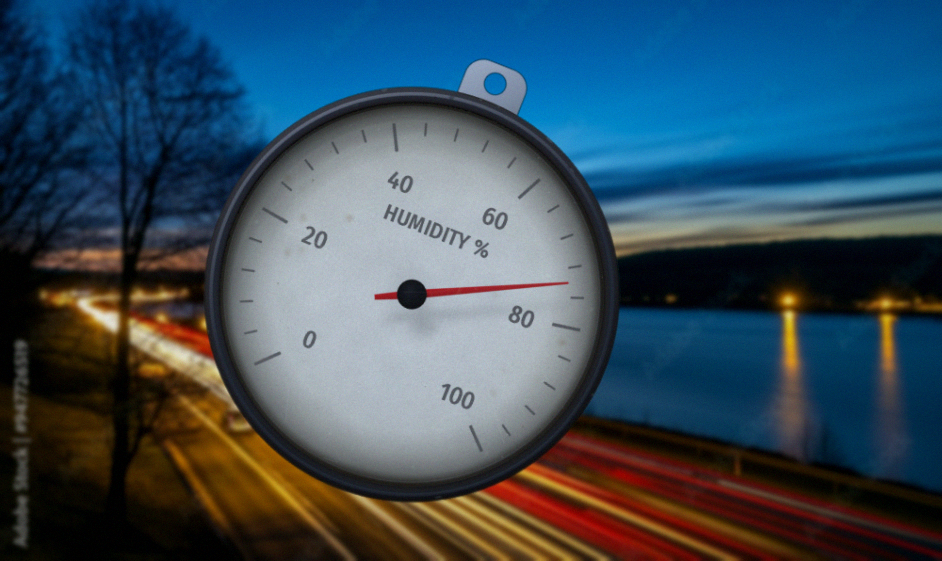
74 %
